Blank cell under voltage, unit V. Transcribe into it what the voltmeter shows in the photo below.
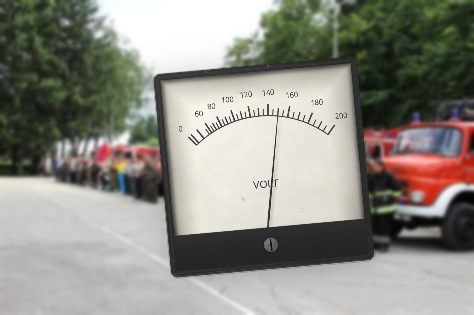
150 V
